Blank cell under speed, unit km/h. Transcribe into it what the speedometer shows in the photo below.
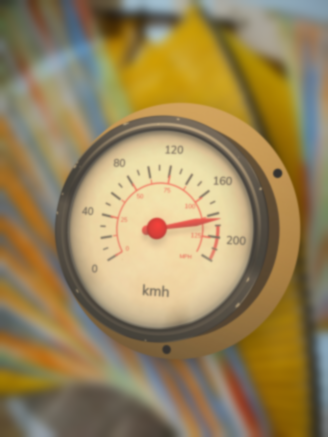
185 km/h
